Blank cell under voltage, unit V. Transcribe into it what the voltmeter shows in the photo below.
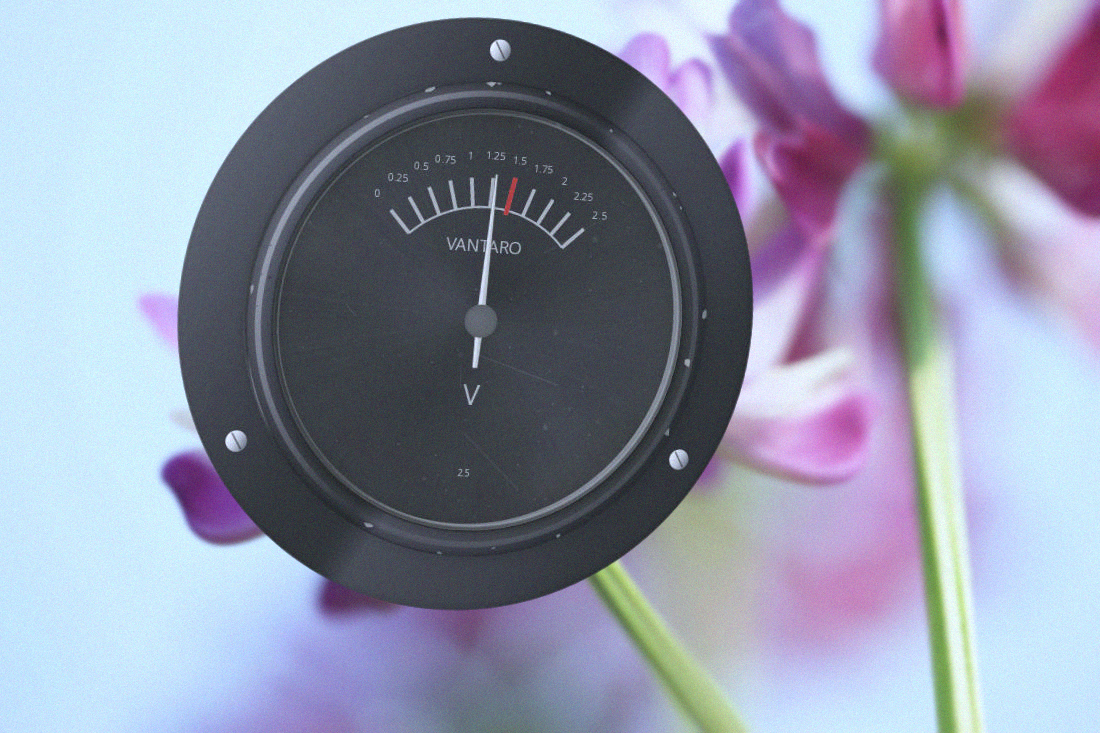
1.25 V
